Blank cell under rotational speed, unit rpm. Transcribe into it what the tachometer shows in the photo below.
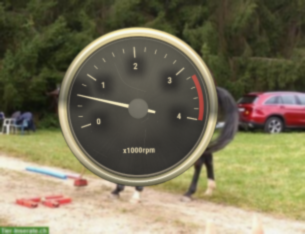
600 rpm
